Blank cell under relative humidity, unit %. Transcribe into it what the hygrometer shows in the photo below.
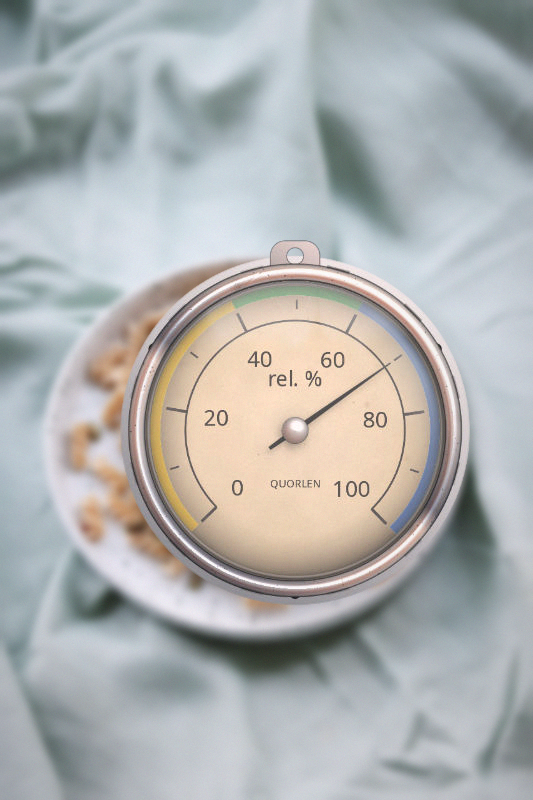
70 %
